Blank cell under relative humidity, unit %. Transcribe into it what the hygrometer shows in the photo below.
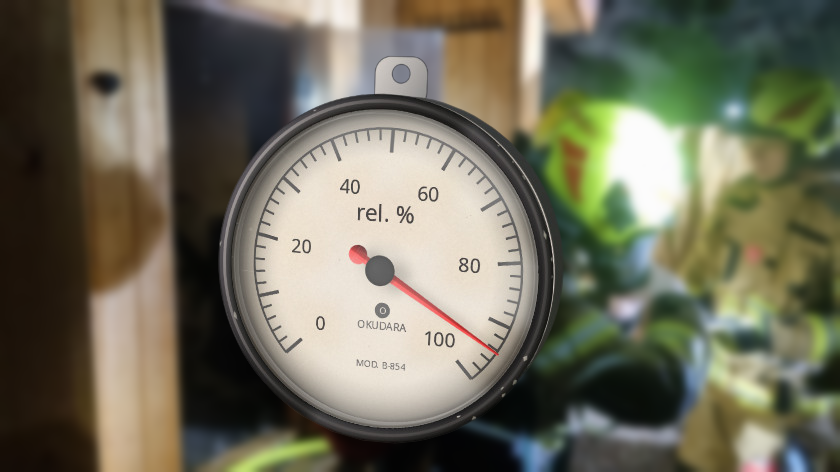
94 %
